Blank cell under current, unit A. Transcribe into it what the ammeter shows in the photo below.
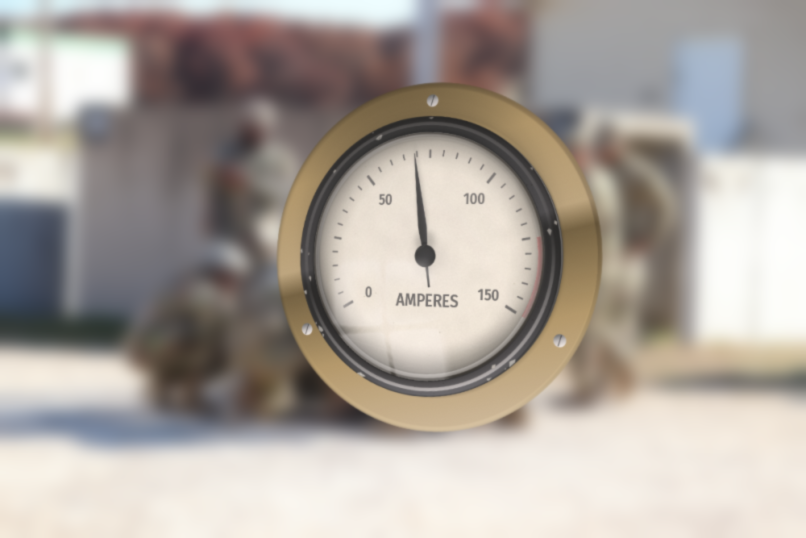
70 A
